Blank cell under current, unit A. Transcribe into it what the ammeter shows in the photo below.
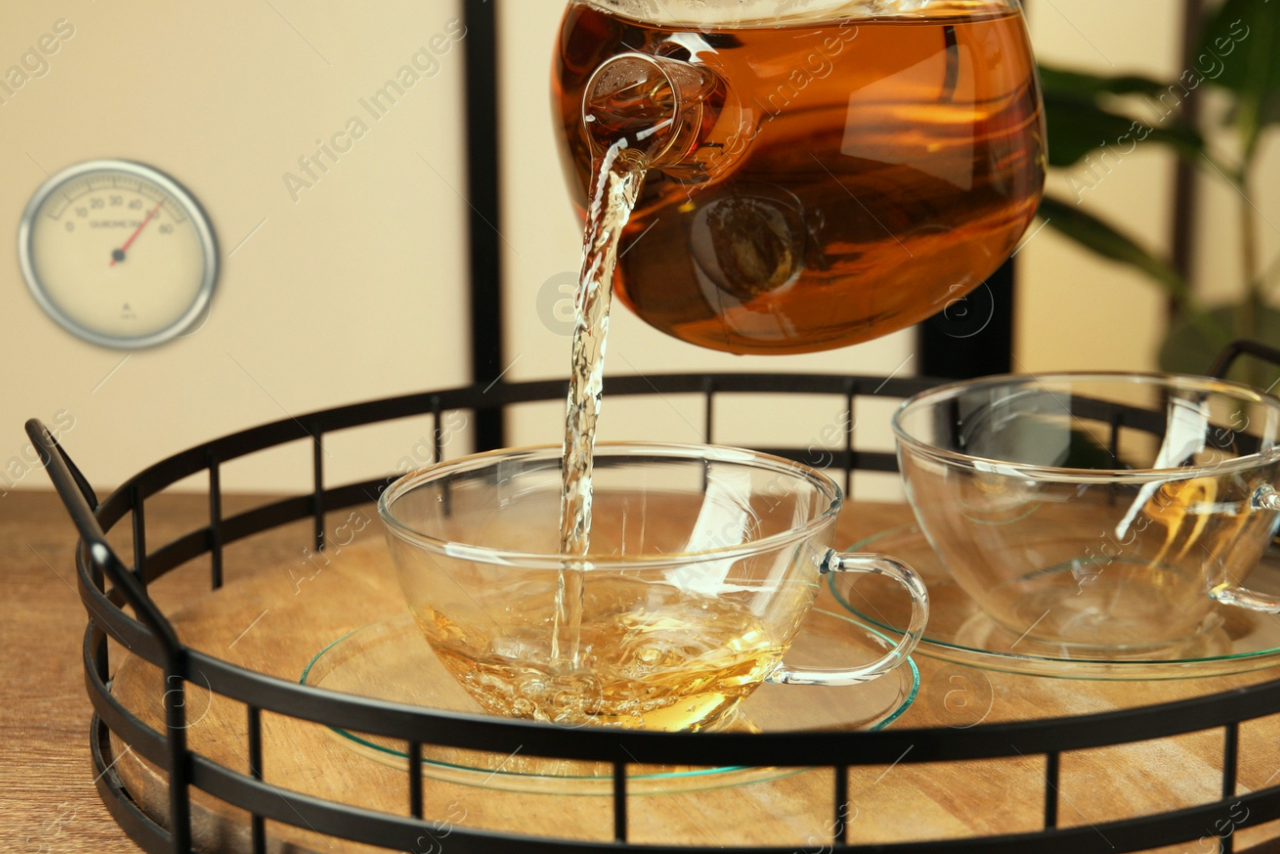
50 A
